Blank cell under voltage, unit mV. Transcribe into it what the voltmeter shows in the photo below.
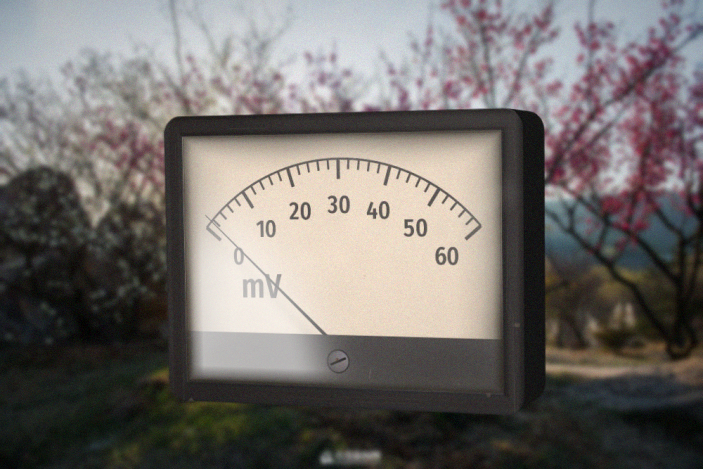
2 mV
